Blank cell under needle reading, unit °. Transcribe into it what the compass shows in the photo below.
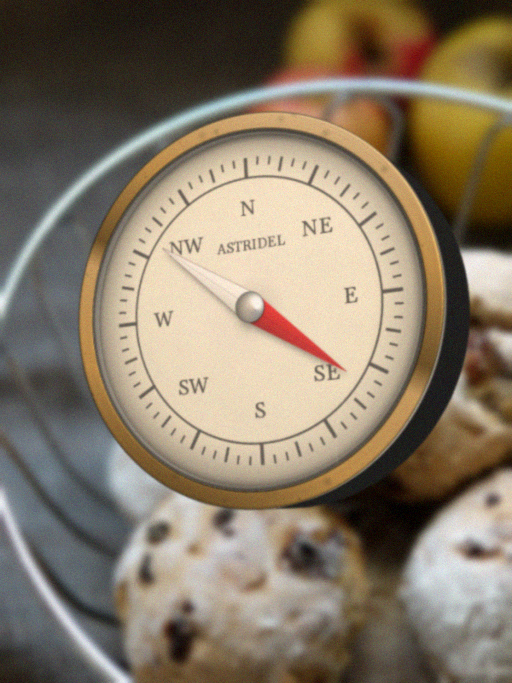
127.5 °
